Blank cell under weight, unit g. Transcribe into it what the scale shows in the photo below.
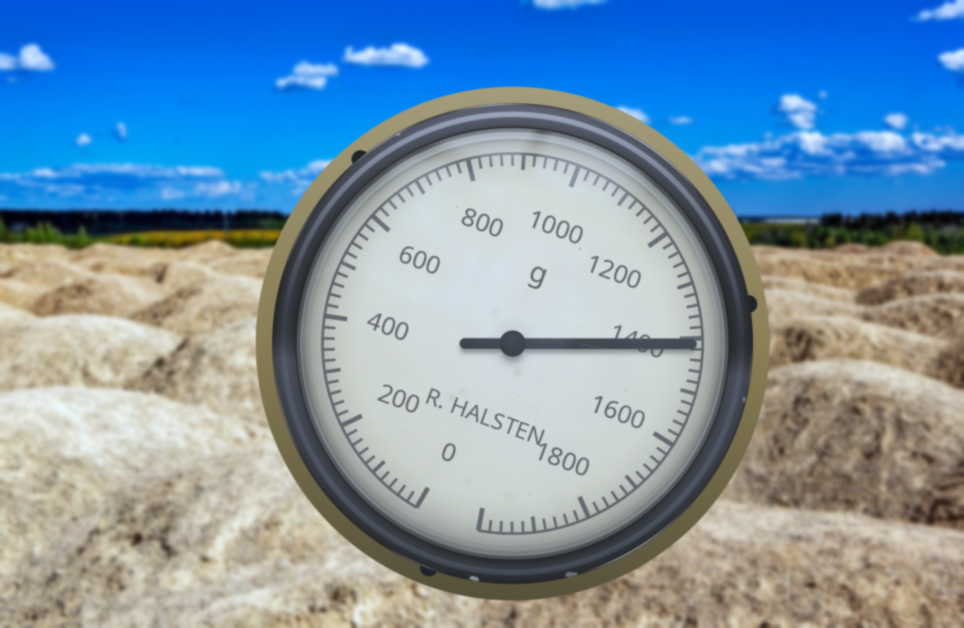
1410 g
